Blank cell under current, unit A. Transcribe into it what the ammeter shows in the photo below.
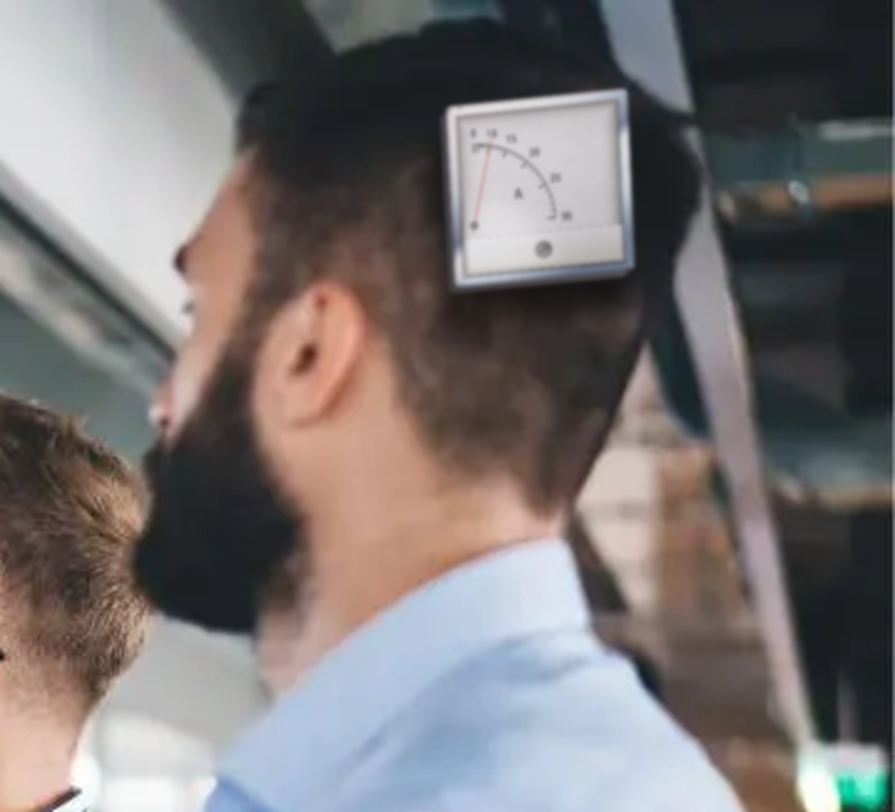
10 A
